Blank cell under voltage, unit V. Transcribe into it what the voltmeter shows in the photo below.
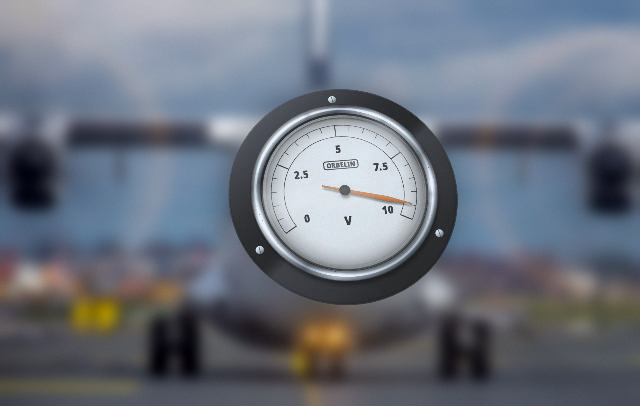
9.5 V
